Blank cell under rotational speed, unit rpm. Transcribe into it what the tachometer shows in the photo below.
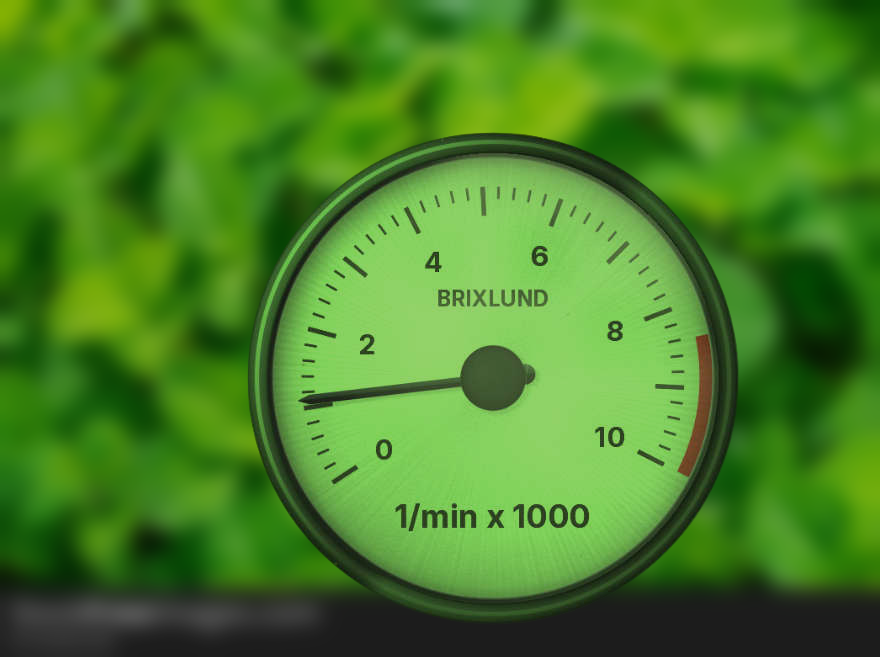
1100 rpm
